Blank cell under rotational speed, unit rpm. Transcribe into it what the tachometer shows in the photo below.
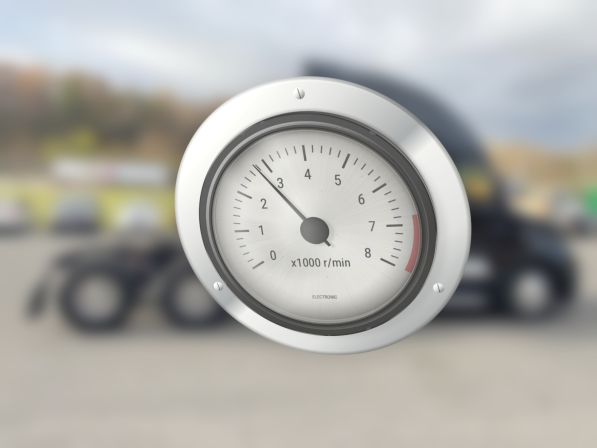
2800 rpm
